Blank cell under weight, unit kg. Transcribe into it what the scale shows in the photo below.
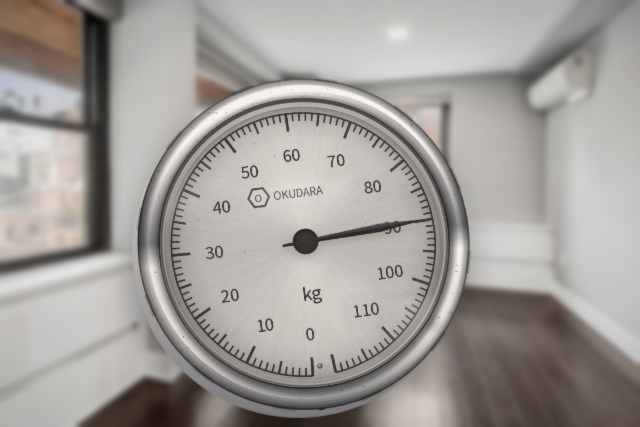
90 kg
